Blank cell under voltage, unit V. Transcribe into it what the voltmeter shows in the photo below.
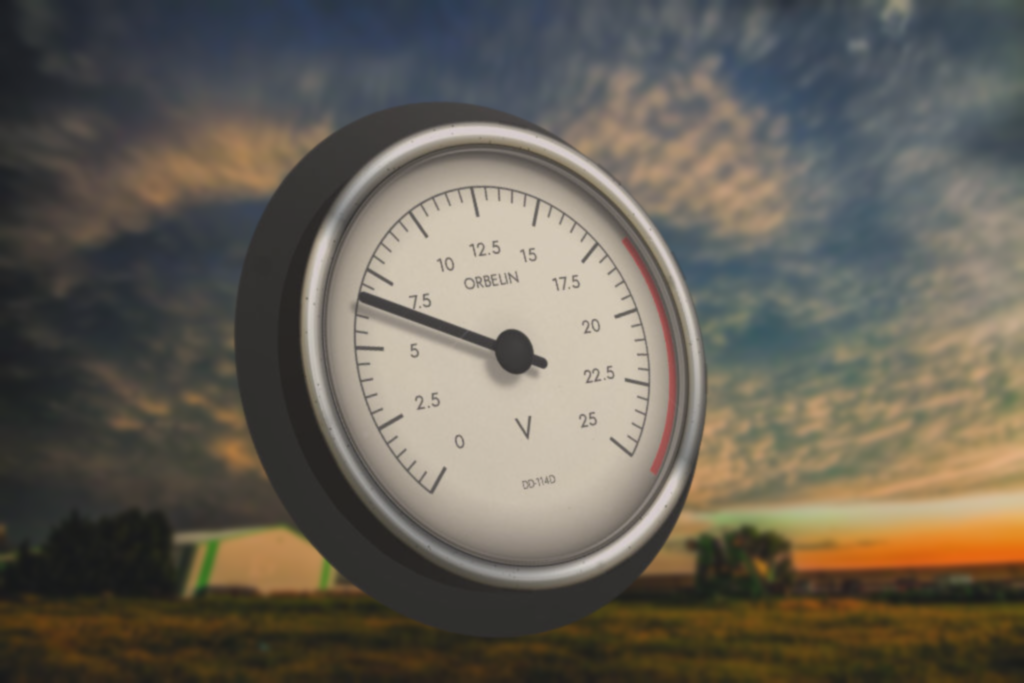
6.5 V
